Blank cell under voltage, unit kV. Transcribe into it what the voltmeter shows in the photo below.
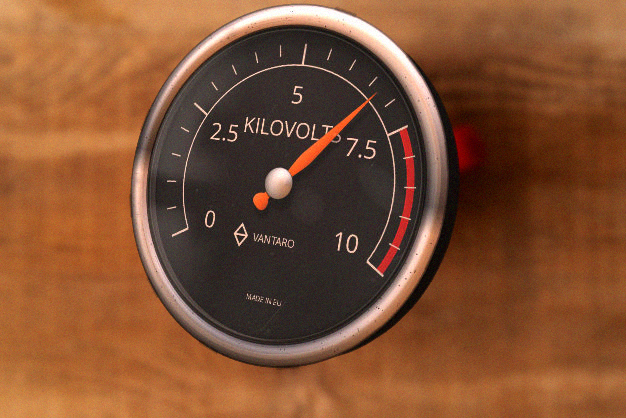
6.75 kV
